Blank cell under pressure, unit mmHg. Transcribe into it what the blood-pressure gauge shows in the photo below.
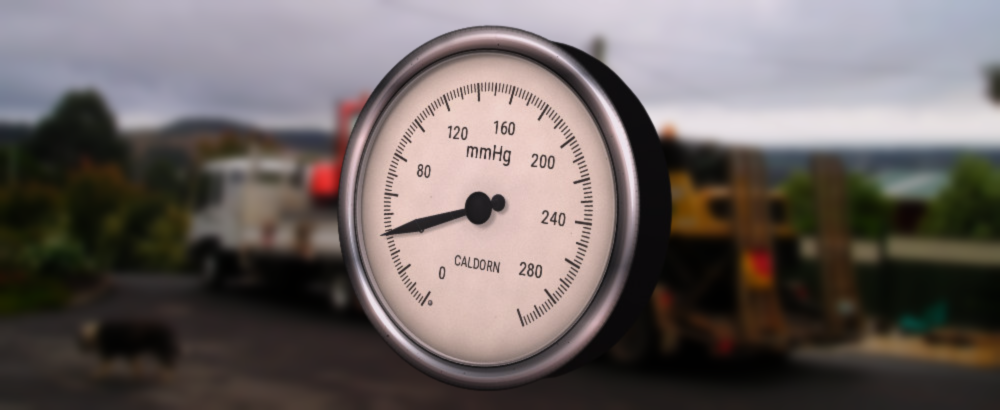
40 mmHg
